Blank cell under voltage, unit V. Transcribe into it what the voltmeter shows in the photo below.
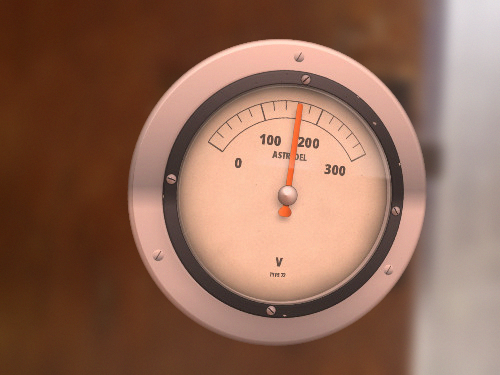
160 V
